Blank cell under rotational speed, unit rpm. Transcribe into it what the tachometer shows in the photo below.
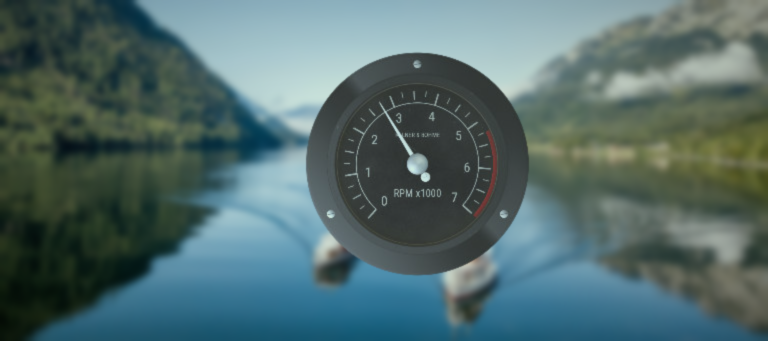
2750 rpm
